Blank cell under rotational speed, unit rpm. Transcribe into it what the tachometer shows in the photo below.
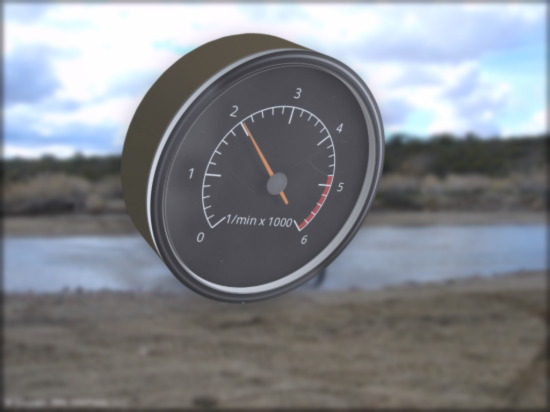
2000 rpm
